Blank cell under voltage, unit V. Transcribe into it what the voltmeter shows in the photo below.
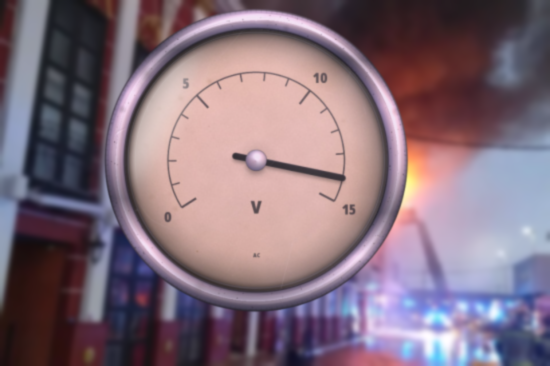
14 V
